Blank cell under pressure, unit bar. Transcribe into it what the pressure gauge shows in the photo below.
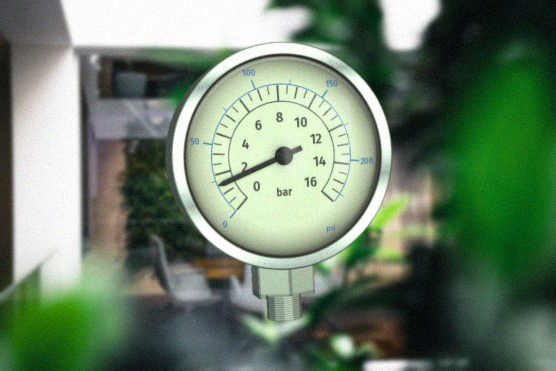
1.5 bar
